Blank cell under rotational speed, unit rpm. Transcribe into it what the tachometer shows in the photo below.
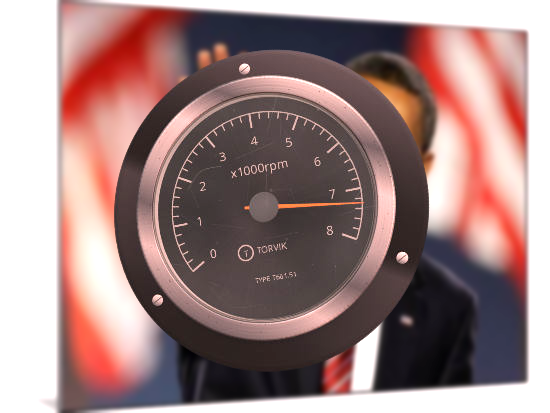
7300 rpm
